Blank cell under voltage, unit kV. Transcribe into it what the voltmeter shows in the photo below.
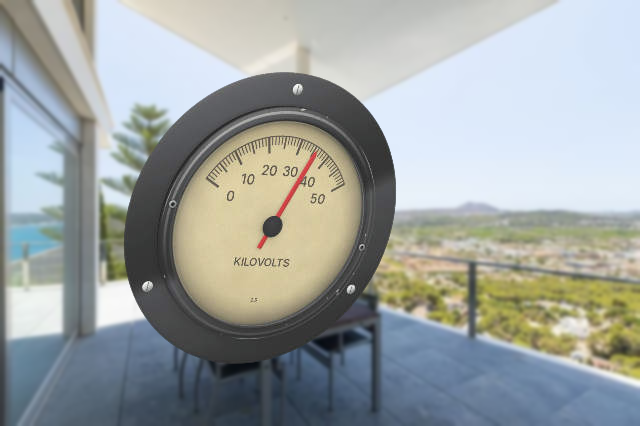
35 kV
